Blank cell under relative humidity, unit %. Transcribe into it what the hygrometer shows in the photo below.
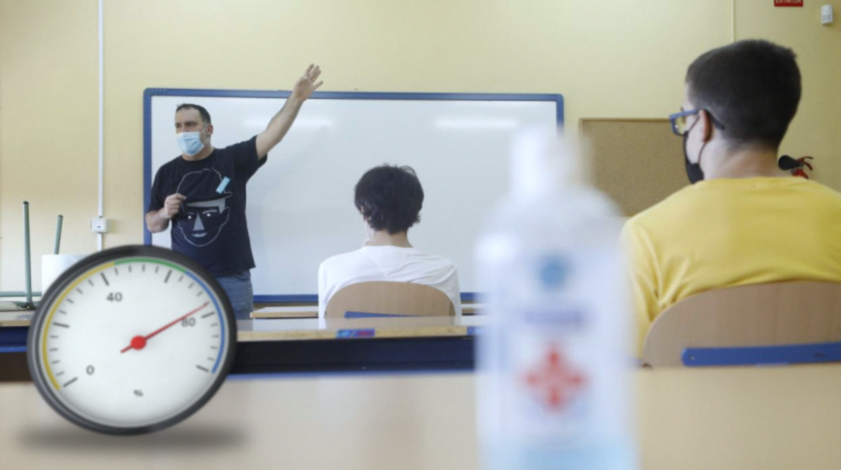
76 %
